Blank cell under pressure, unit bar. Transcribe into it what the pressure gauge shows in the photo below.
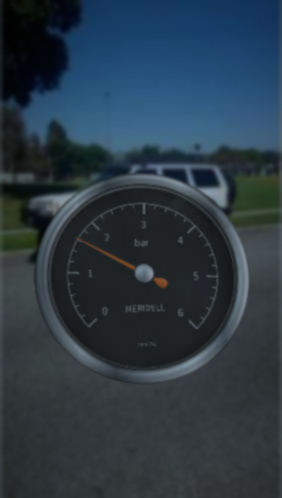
1.6 bar
